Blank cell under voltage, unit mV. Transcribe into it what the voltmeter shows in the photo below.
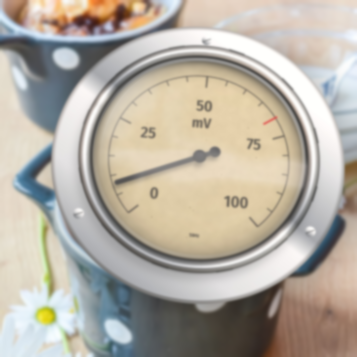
7.5 mV
